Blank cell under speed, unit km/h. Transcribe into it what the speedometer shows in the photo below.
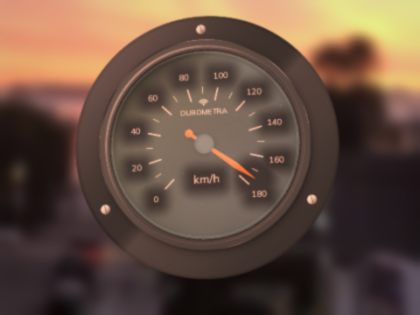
175 km/h
